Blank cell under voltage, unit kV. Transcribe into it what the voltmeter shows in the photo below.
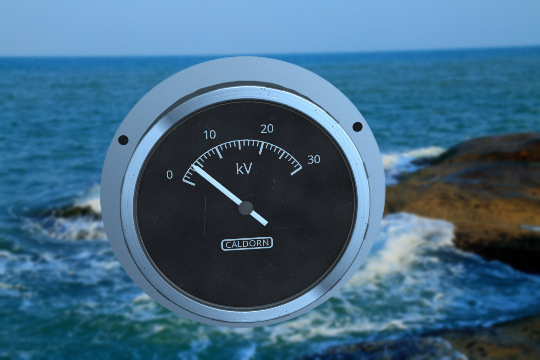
4 kV
